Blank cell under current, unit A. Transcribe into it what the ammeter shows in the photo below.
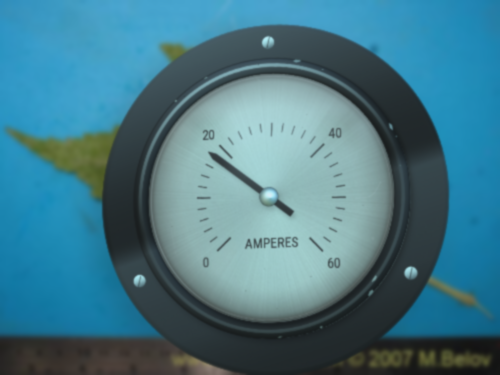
18 A
